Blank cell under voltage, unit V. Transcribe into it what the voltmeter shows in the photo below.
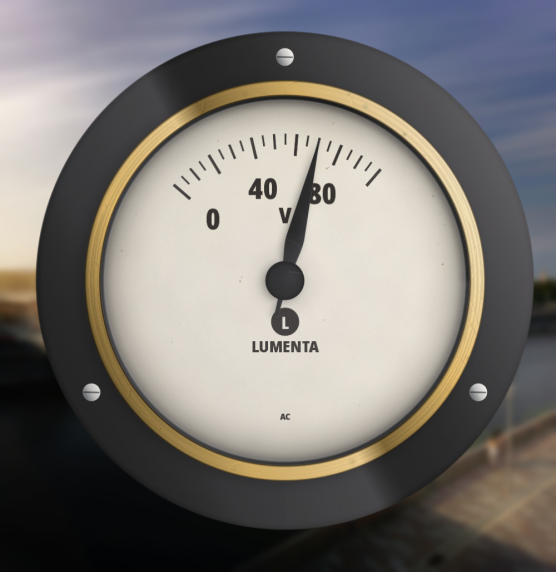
70 V
